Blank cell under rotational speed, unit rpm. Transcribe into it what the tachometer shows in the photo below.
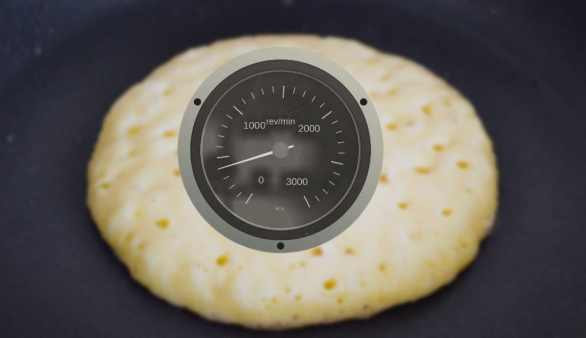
400 rpm
